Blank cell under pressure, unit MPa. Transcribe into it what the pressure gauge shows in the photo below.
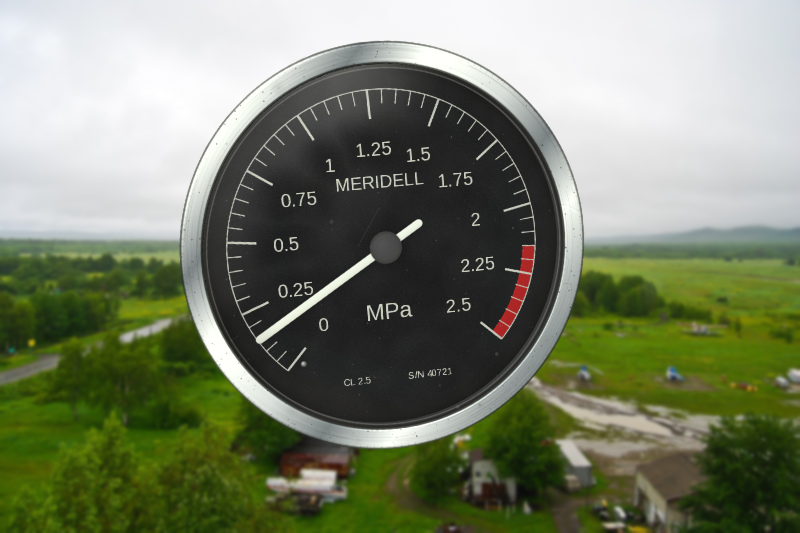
0.15 MPa
